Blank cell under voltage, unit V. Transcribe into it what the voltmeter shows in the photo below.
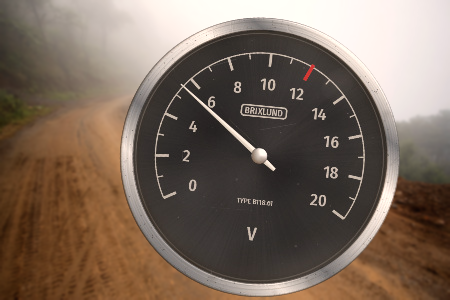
5.5 V
